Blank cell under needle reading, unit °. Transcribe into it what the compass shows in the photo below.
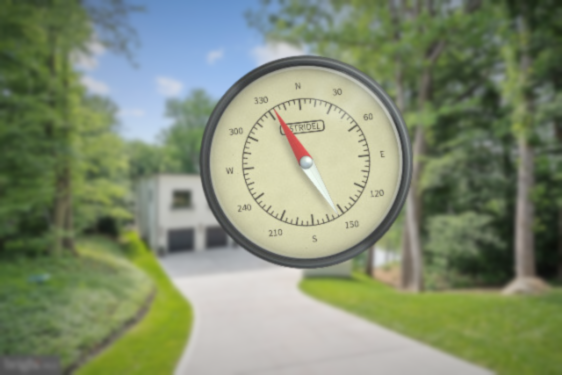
335 °
